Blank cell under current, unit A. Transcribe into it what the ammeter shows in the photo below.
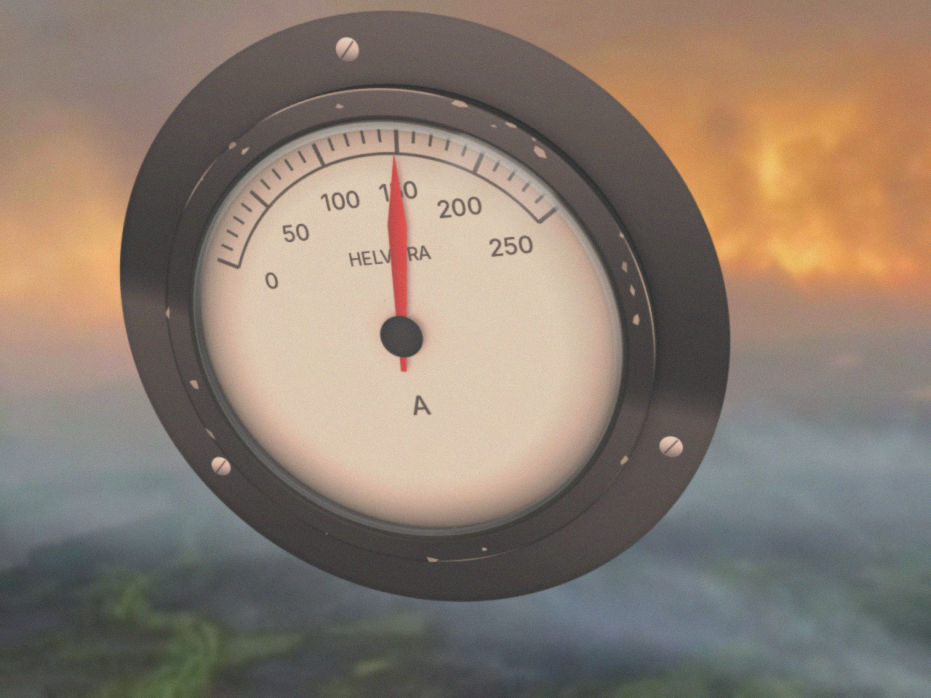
150 A
